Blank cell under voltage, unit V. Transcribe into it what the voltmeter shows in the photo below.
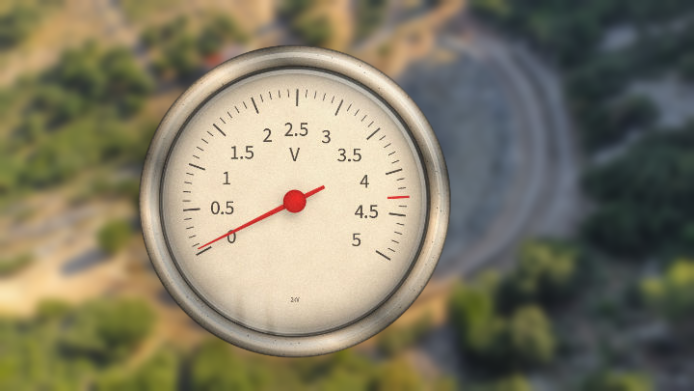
0.05 V
